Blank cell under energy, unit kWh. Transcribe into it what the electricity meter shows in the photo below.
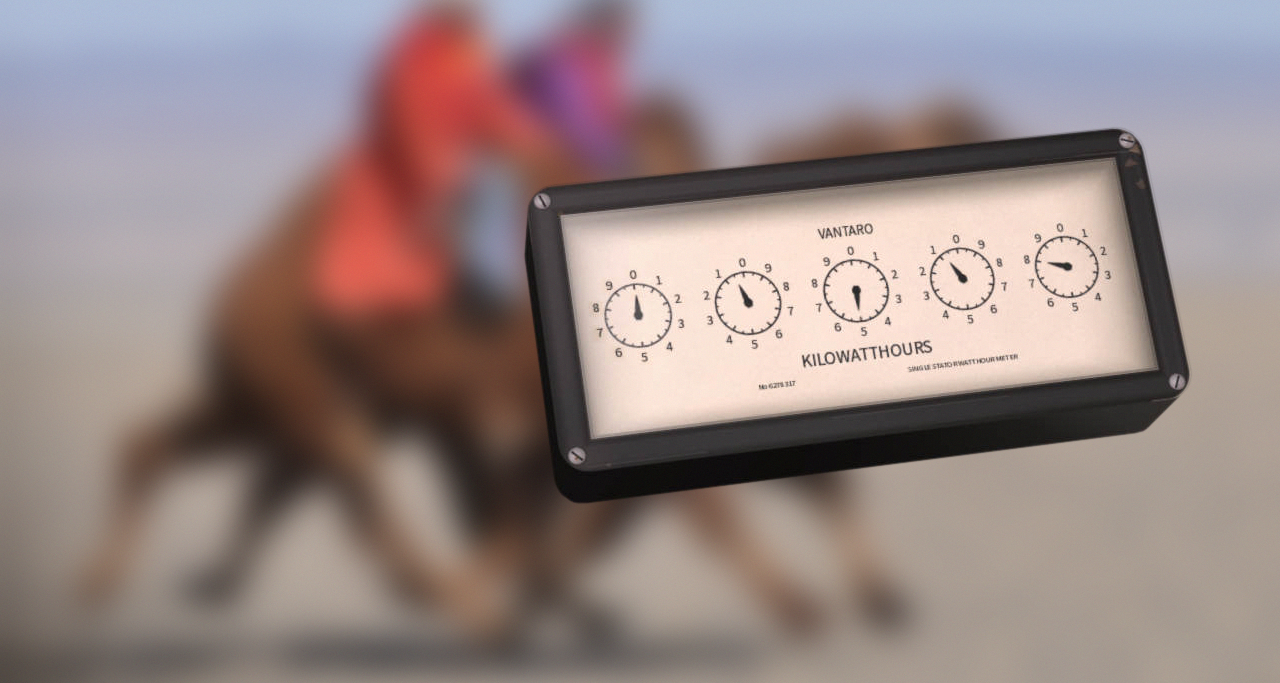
508 kWh
